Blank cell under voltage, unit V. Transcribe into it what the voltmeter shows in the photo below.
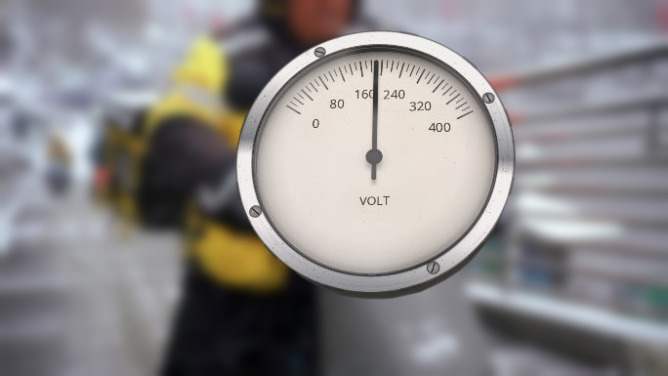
190 V
